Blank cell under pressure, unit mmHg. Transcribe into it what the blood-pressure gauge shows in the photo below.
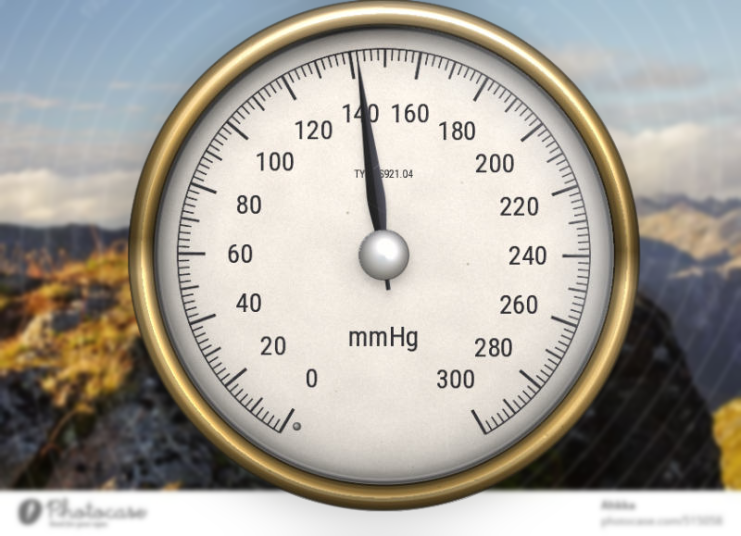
142 mmHg
